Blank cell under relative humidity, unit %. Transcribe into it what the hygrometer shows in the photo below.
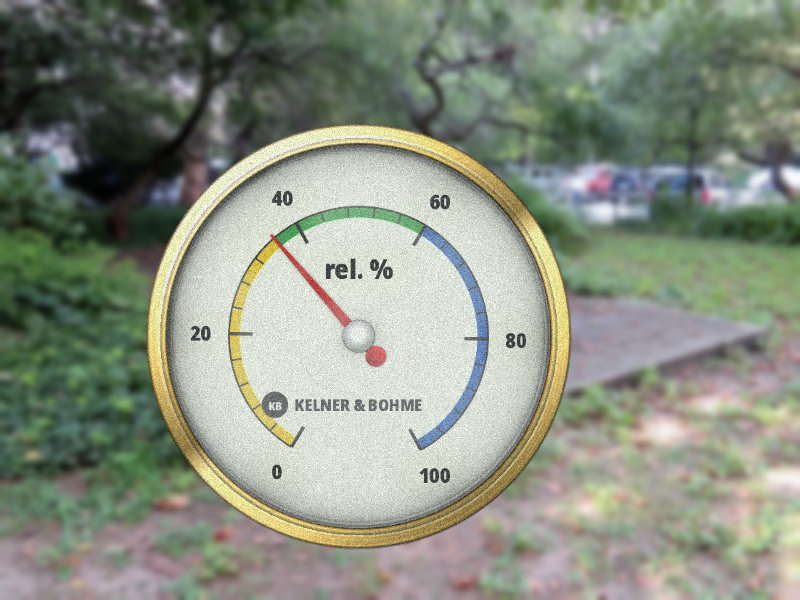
36 %
